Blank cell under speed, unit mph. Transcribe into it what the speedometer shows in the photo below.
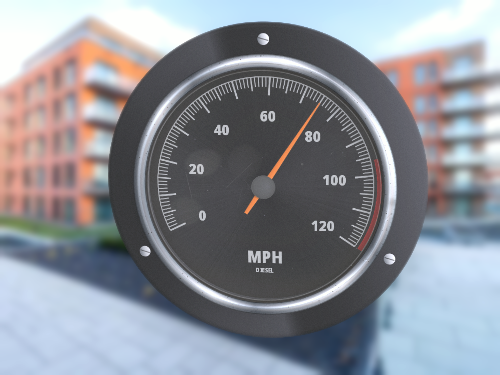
75 mph
